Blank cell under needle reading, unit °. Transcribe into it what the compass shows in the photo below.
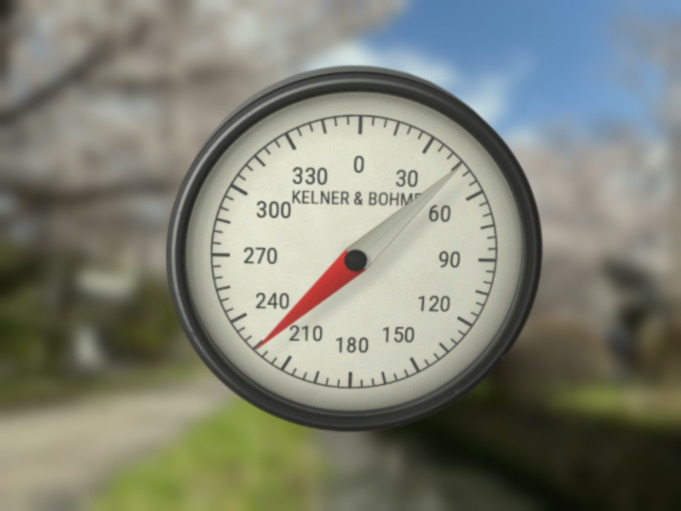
225 °
